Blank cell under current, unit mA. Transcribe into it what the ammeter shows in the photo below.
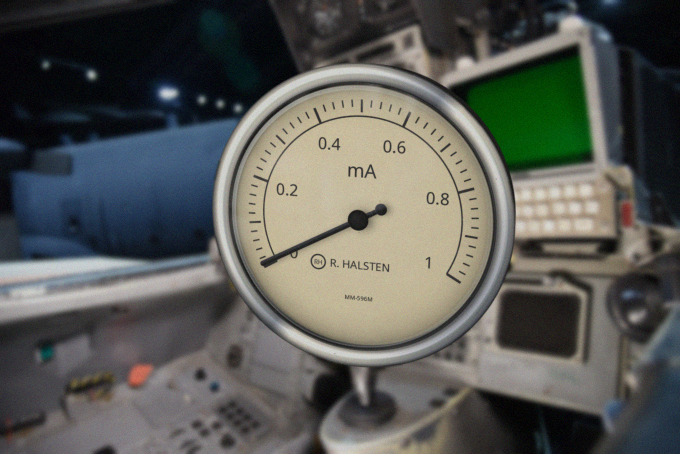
0.01 mA
